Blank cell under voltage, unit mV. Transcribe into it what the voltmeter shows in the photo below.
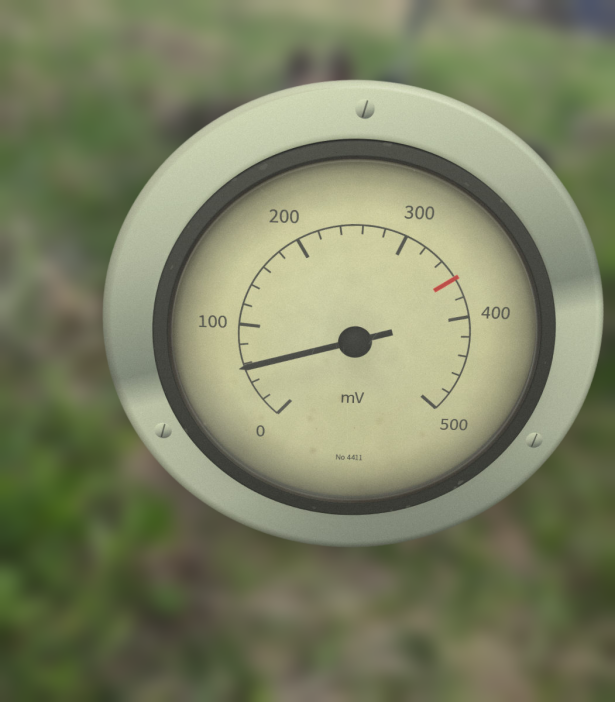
60 mV
